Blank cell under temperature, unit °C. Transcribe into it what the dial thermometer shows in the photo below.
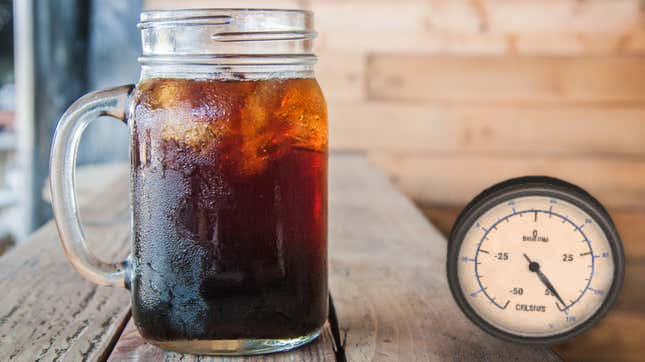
47.5 °C
